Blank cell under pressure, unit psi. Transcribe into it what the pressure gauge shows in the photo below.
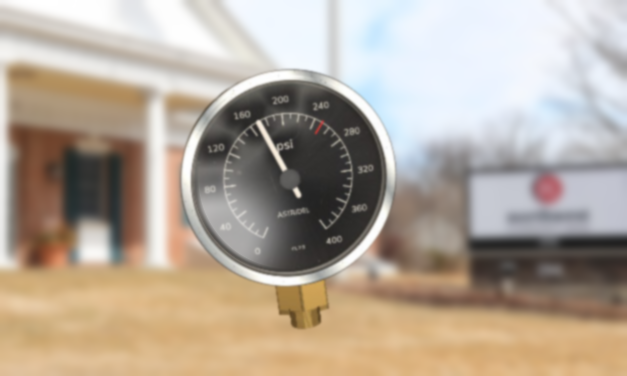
170 psi
